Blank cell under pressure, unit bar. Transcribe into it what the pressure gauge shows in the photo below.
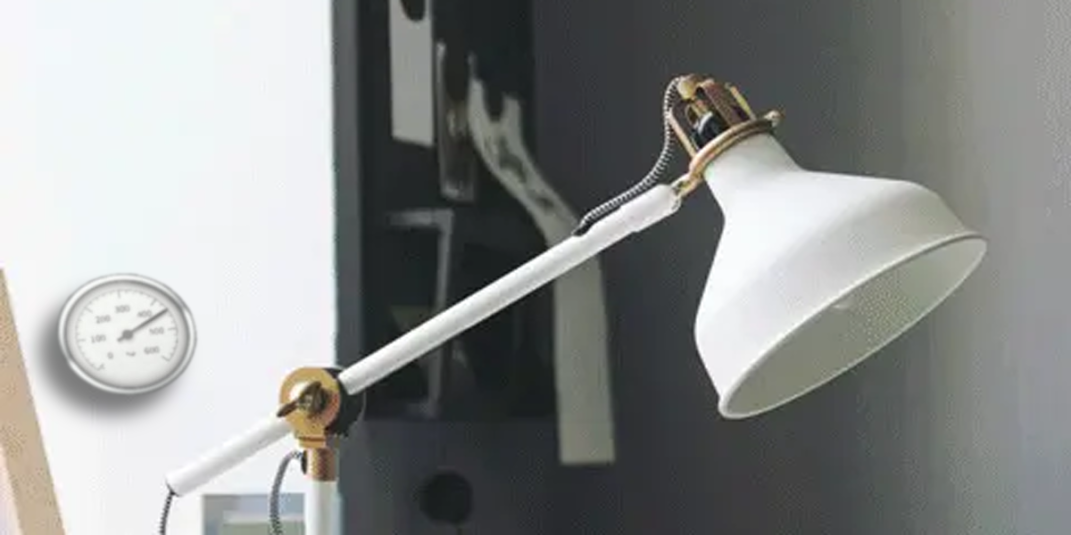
440 bar
